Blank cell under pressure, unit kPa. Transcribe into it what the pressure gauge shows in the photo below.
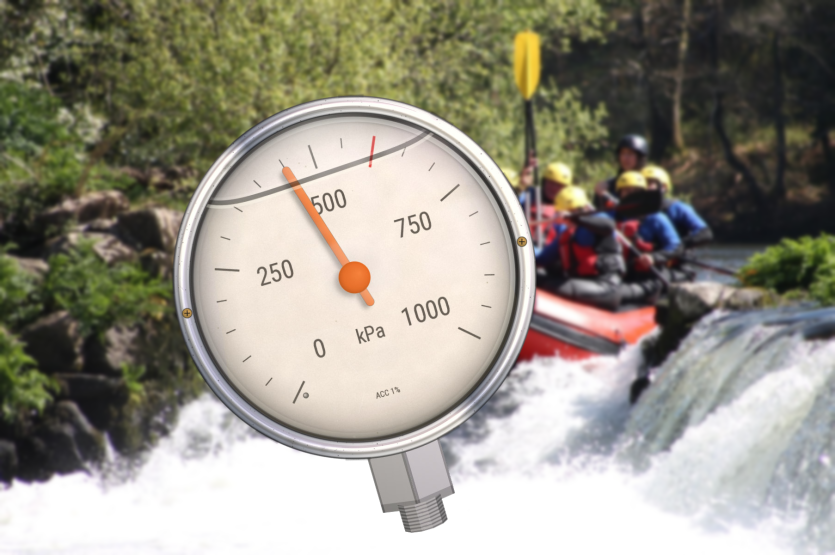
450 kPa
